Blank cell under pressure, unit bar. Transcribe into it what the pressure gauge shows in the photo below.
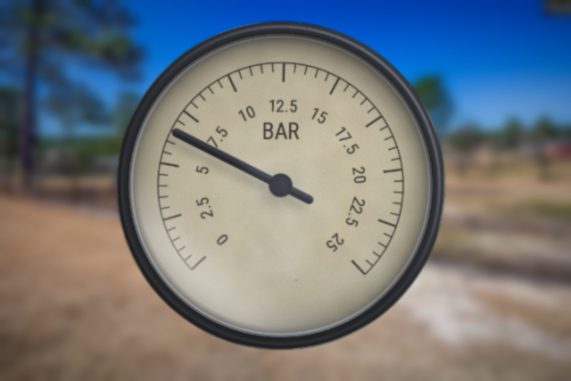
6.5 bar
